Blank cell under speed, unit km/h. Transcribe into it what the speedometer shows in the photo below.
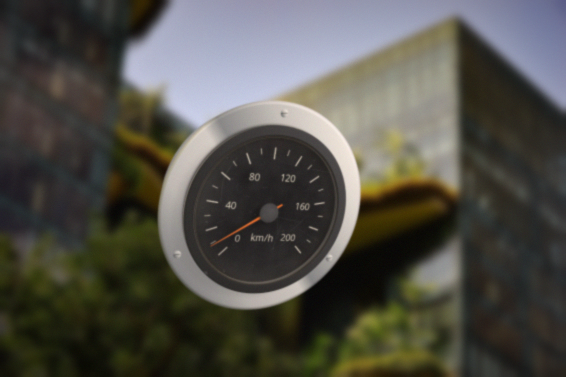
10 km/h
